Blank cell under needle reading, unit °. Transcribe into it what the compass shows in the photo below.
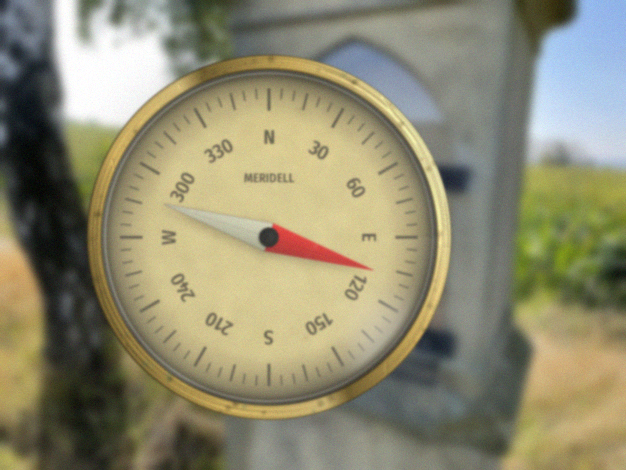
107.5 °
